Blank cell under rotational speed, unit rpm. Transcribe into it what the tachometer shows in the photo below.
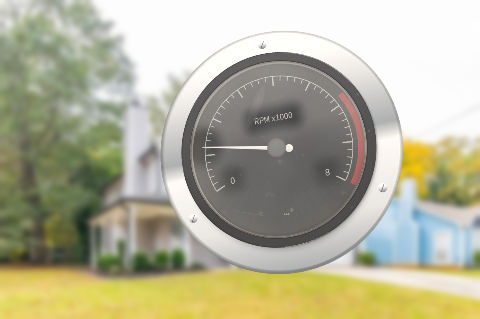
1200 rpm
